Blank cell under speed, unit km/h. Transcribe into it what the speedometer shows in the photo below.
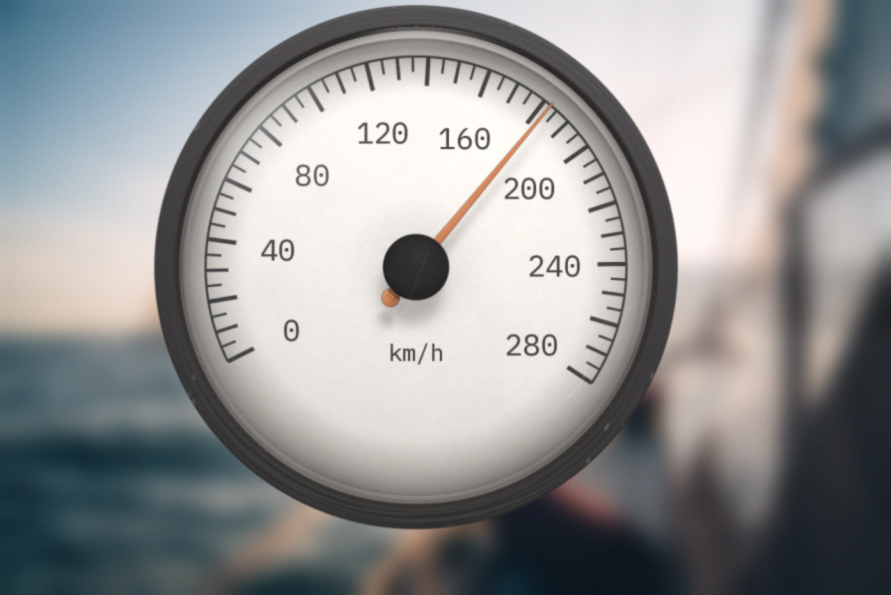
182.5 km/h
